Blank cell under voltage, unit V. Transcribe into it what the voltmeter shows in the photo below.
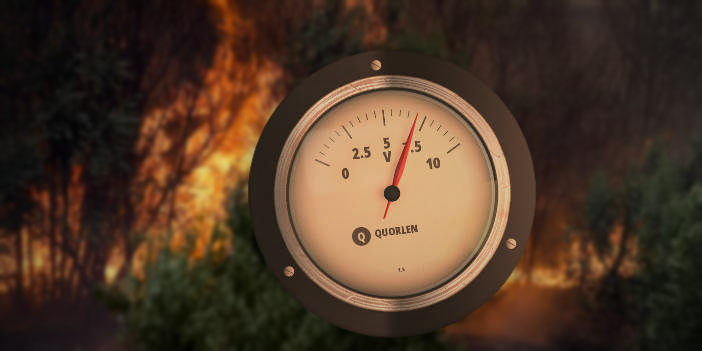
7 V
